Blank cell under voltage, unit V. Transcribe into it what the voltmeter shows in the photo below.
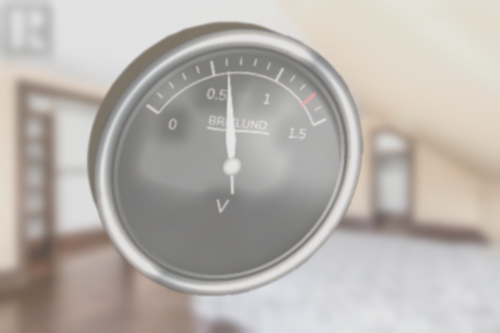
0.6 V
